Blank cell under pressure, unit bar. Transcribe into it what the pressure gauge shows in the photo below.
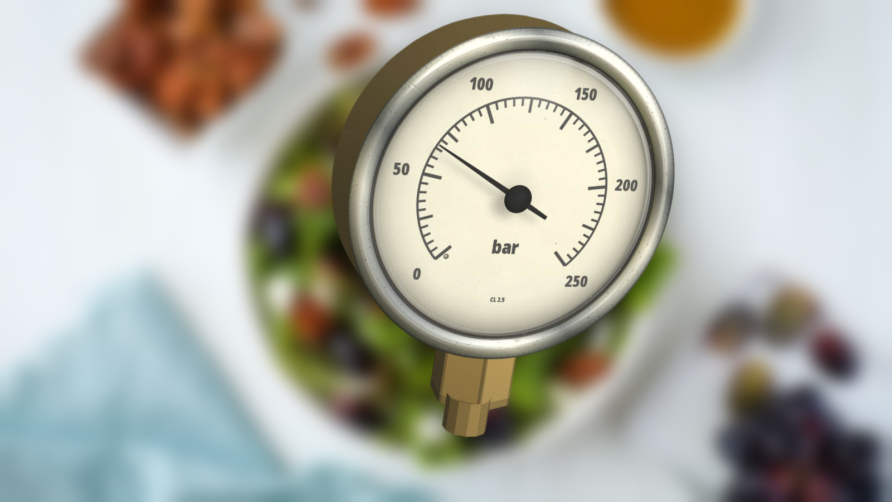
67.5 bar
